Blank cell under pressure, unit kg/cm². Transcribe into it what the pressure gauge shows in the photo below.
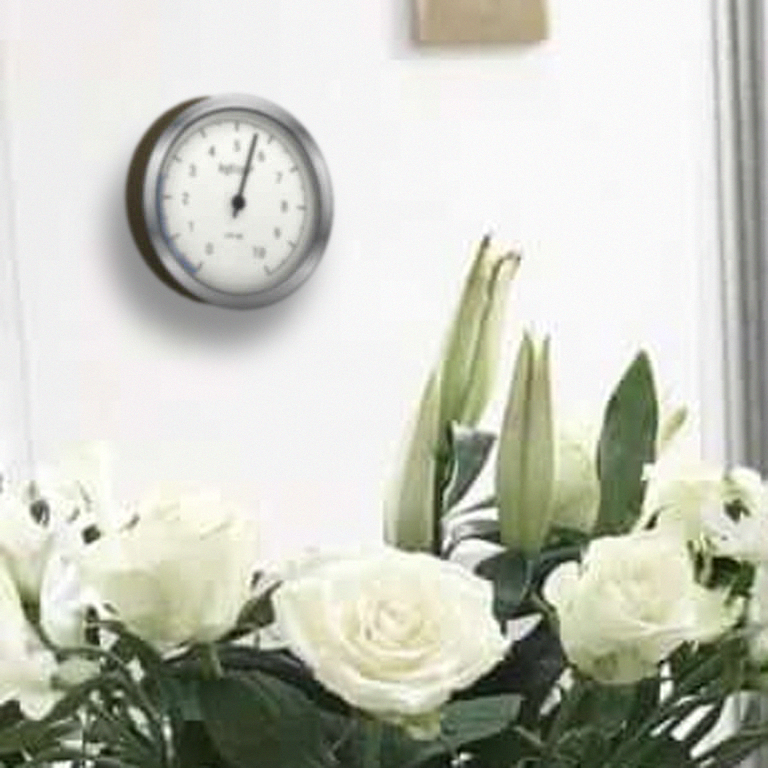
5.5 kg/cm²
